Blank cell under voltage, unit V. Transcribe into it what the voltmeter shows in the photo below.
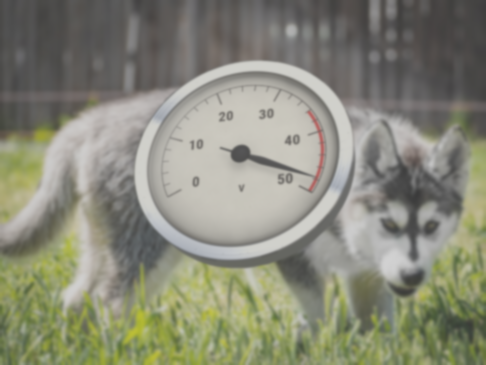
48 V
